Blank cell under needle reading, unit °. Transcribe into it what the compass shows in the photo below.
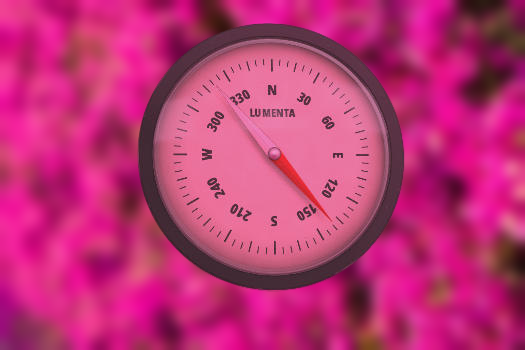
140 °
